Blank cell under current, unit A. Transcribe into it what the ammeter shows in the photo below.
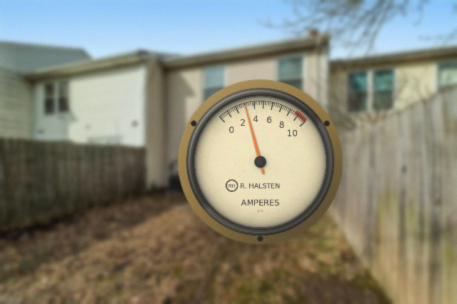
3 A
